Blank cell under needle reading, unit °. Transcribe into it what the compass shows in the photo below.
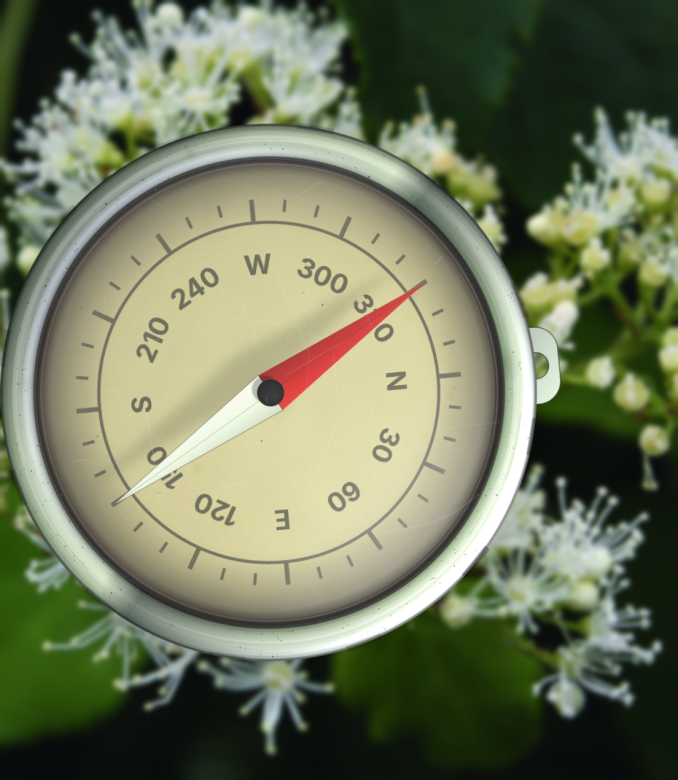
330 °
